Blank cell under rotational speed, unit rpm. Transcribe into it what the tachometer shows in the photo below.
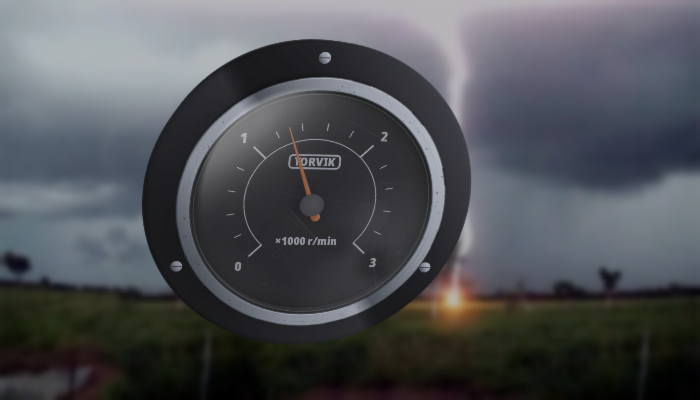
1300 rpm
